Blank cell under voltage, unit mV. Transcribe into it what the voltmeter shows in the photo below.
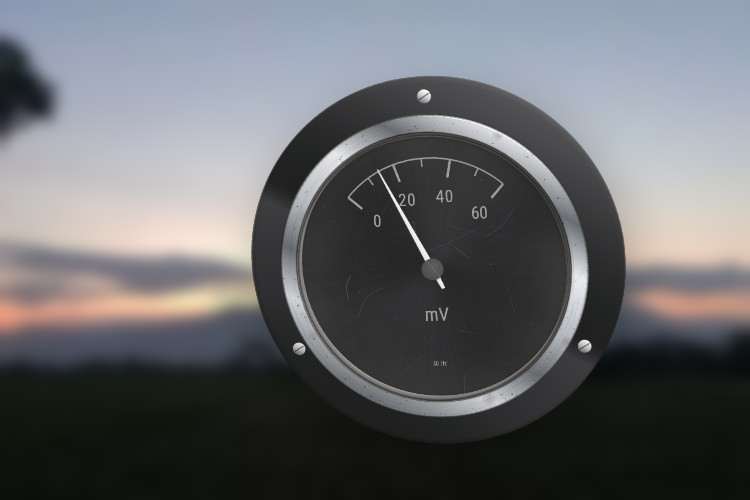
15 mV
